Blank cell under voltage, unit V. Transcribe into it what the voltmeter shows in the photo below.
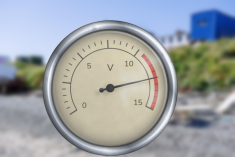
12.5 V
